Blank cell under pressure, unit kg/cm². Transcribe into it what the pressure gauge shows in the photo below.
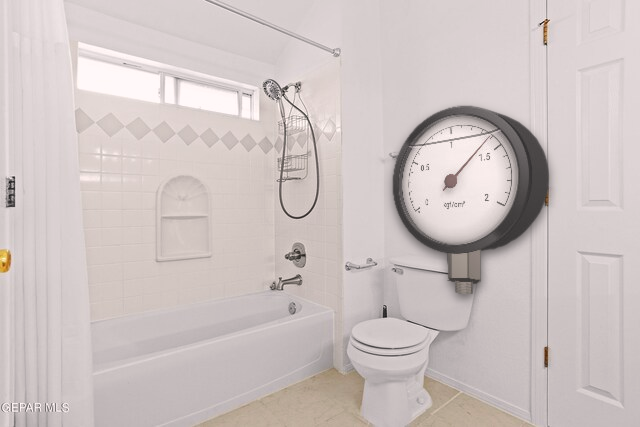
1.4 kg/cm²
